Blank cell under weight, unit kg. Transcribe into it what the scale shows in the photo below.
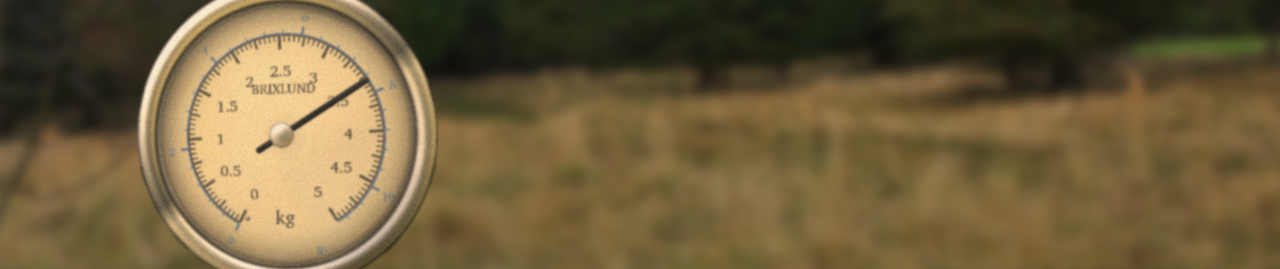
3.5 kg
